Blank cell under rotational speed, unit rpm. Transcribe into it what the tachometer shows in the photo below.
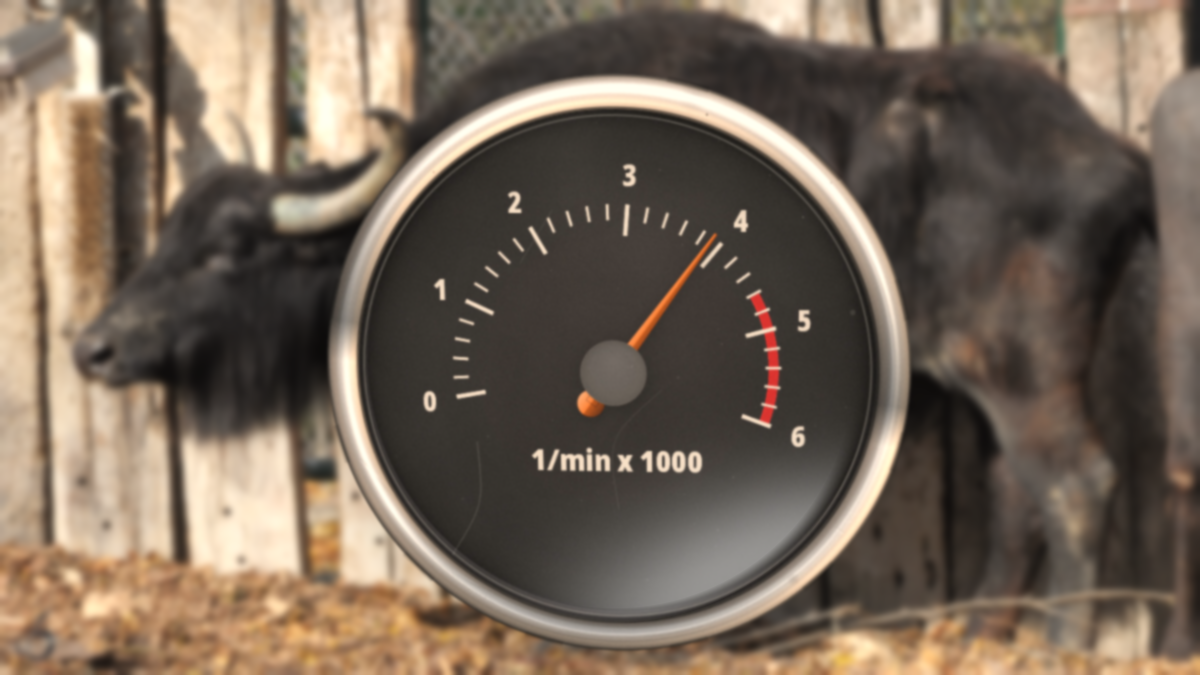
3900 rpm
